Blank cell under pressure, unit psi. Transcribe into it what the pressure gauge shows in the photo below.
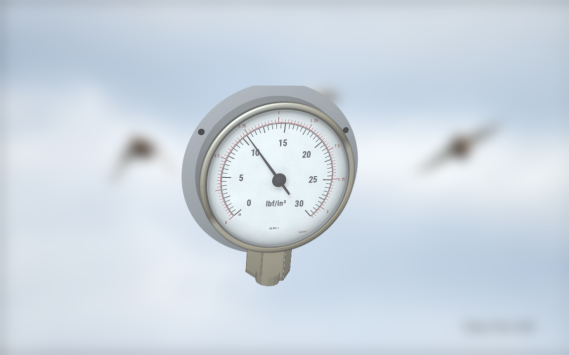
10.5 psi
